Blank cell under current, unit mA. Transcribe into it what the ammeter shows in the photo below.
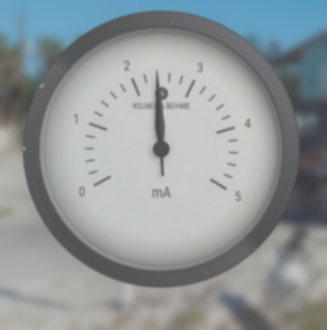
2.4 mA
